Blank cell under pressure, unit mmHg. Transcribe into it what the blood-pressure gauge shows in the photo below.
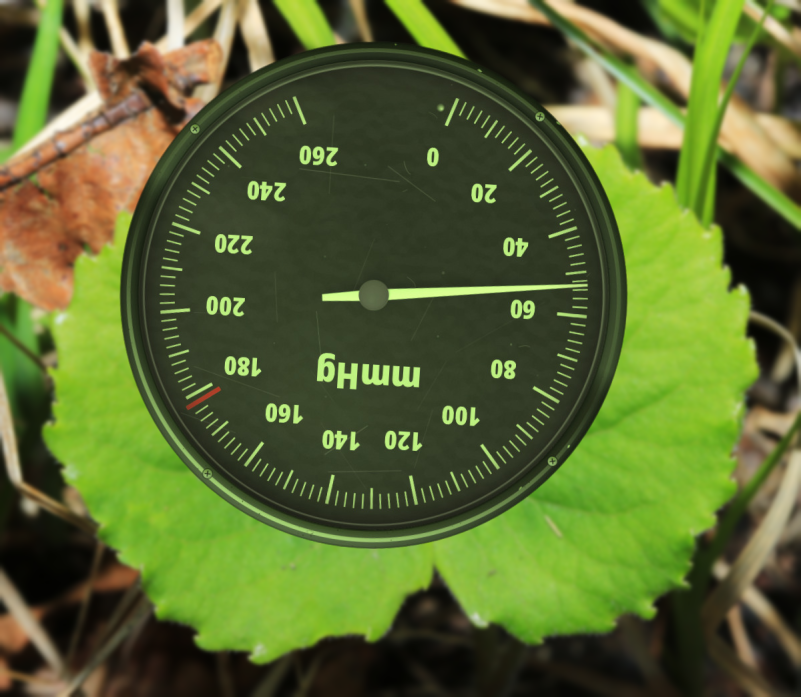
53 mmHg
